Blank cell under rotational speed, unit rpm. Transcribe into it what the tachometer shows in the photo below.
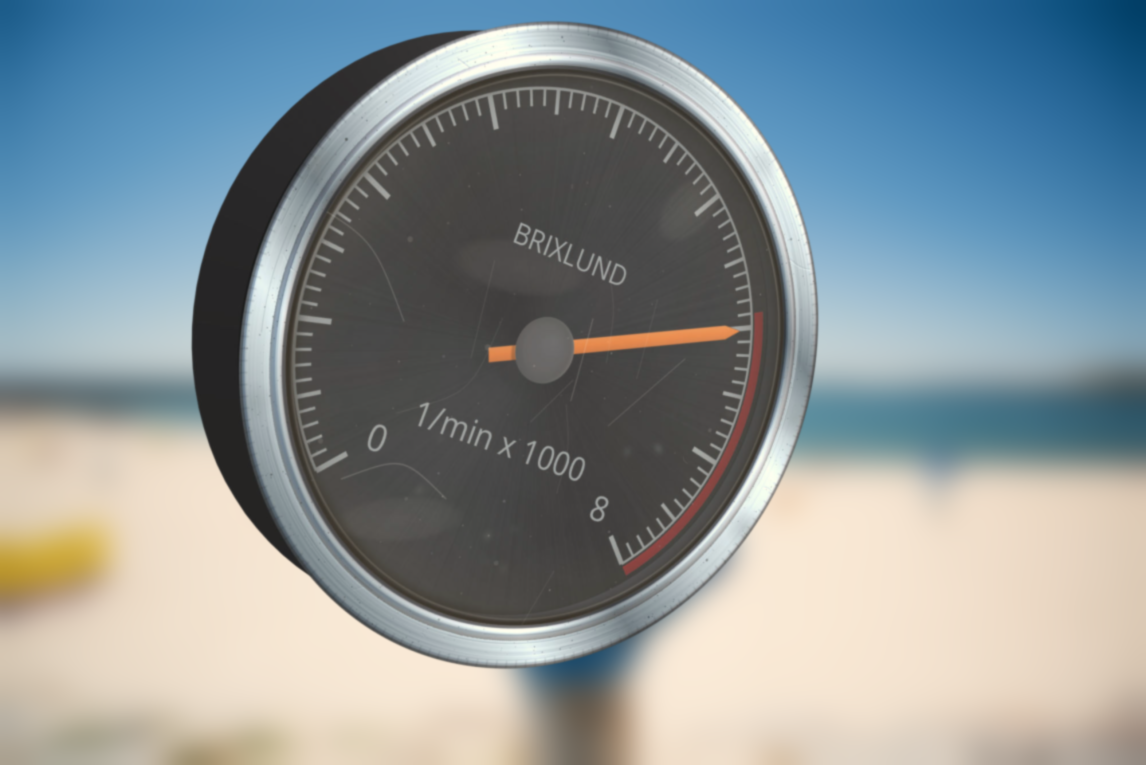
6000 rpm
